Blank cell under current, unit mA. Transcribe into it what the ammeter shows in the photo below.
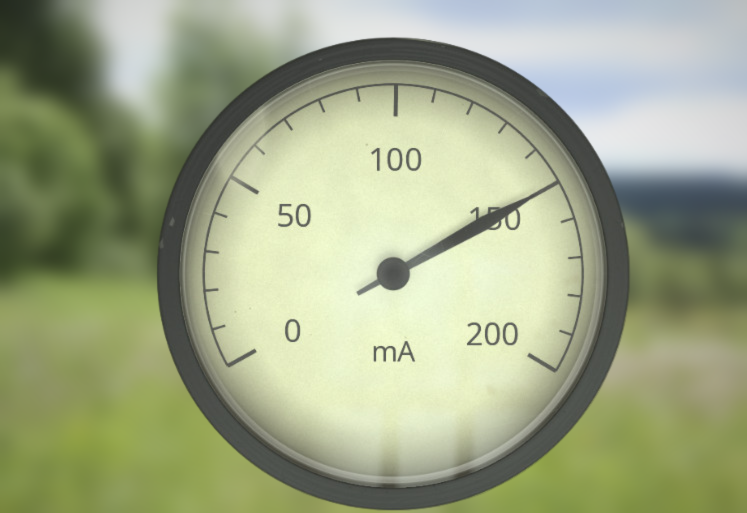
150 mA
